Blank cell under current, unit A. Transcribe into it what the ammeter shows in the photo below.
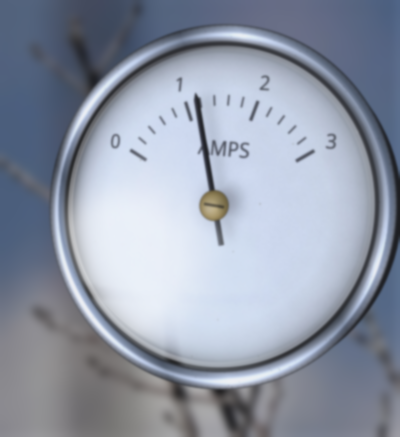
1.2 A
